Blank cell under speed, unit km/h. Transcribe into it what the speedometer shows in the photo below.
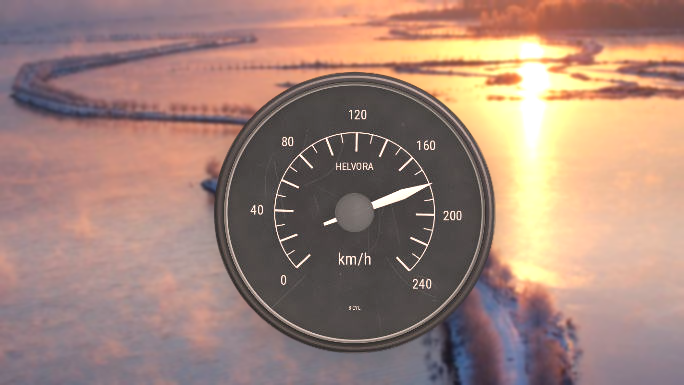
180 km/h
